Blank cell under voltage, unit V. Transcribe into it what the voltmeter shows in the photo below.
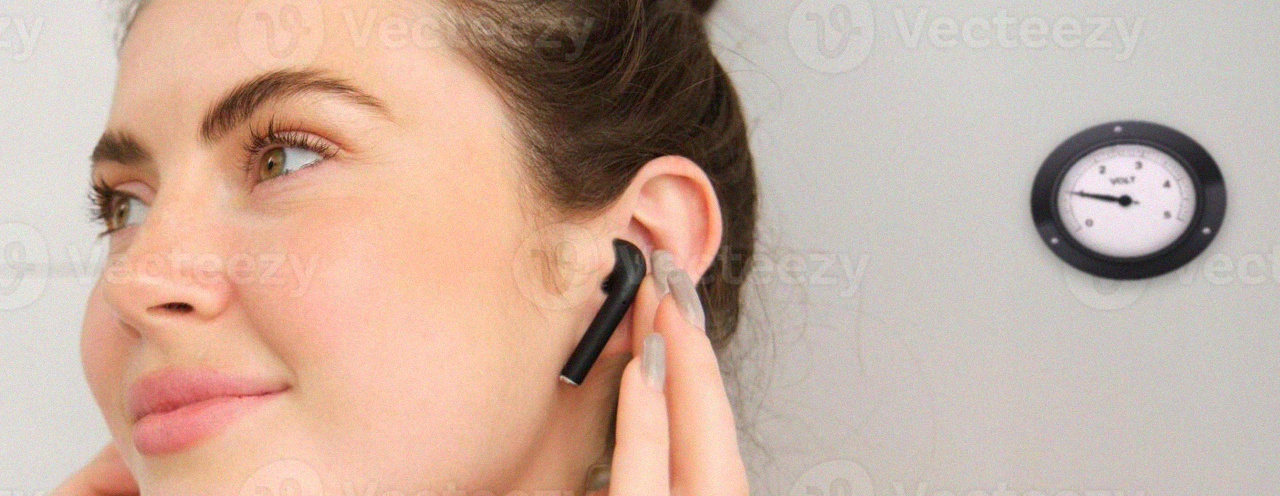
1 V
